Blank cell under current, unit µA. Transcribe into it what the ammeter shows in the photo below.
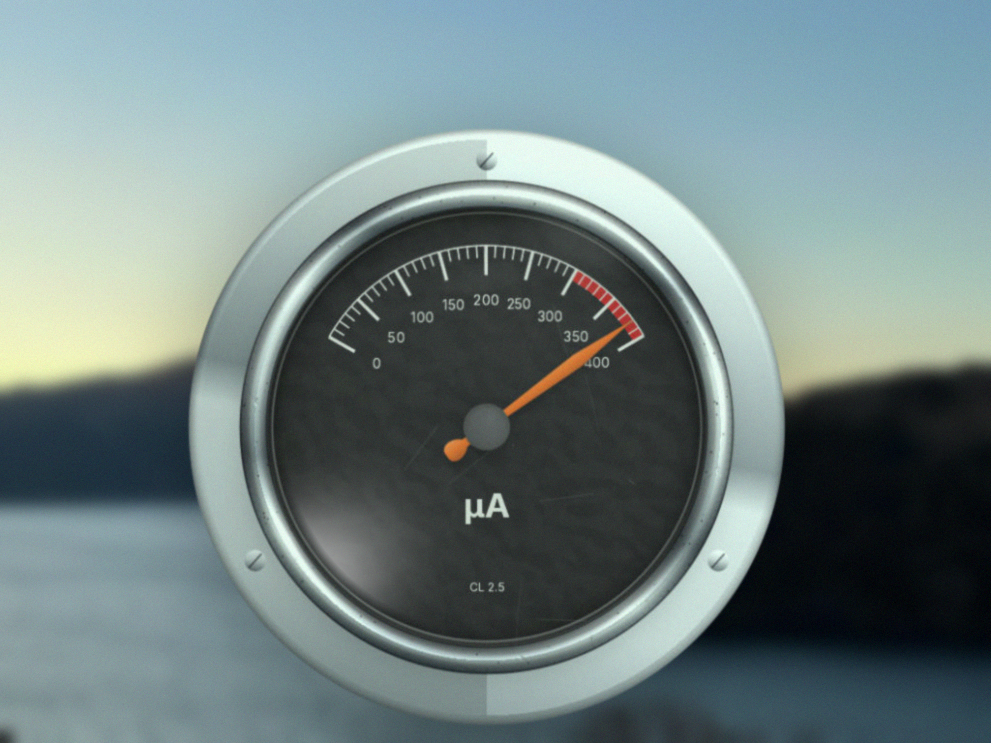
380 µA
